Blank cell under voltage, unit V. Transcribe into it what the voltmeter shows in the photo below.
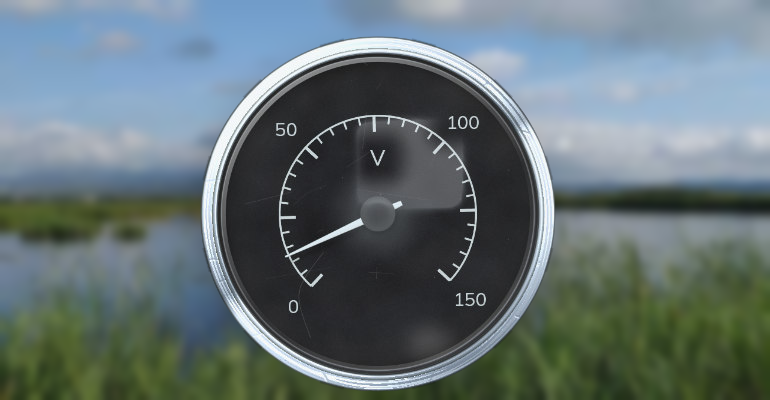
12.5 V
